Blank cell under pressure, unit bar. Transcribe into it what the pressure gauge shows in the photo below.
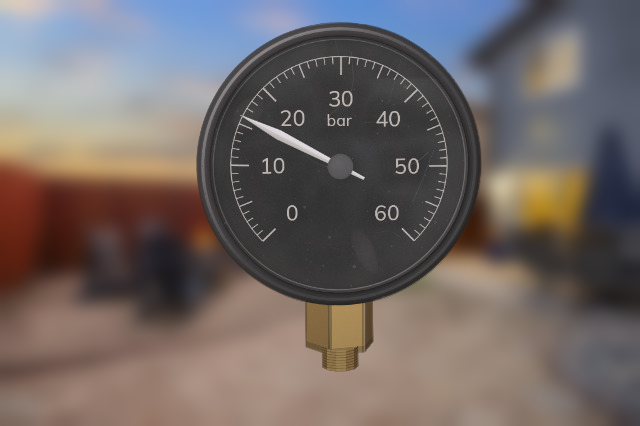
16 bar
